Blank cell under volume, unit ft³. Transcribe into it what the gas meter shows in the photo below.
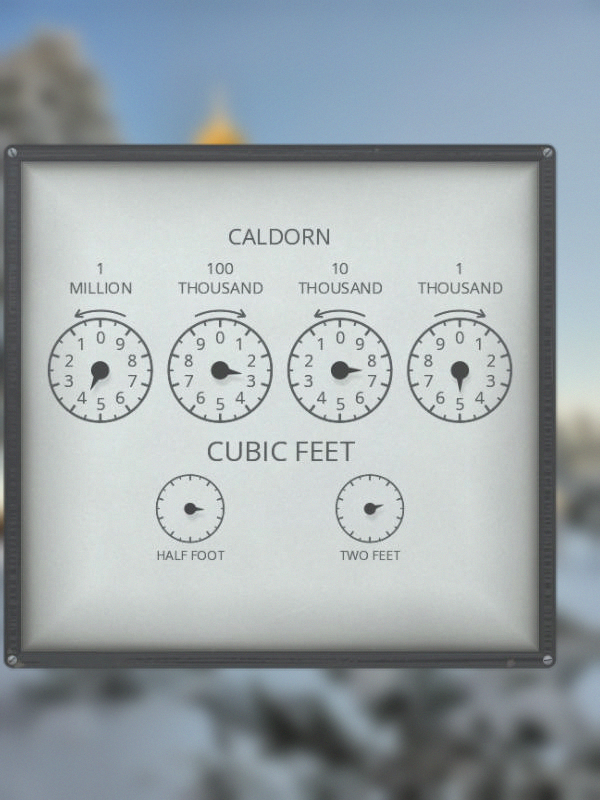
427500 ft³
